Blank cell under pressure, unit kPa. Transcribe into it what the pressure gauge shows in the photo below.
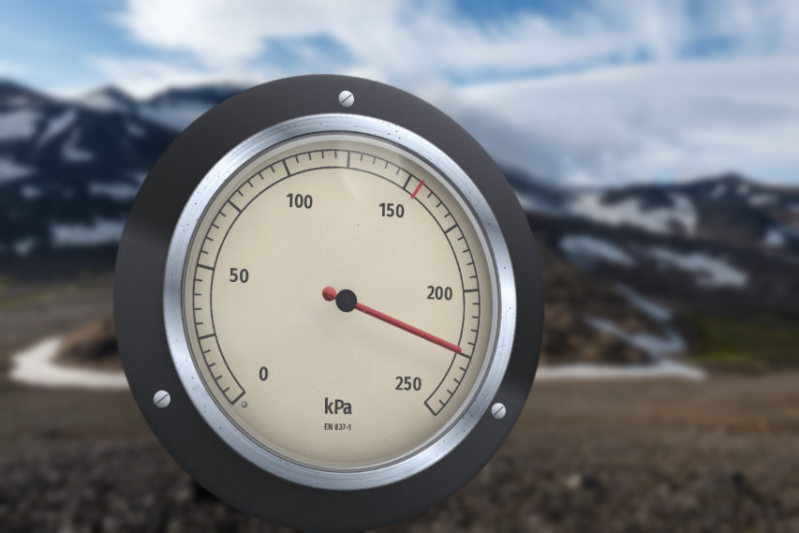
225 kPa
